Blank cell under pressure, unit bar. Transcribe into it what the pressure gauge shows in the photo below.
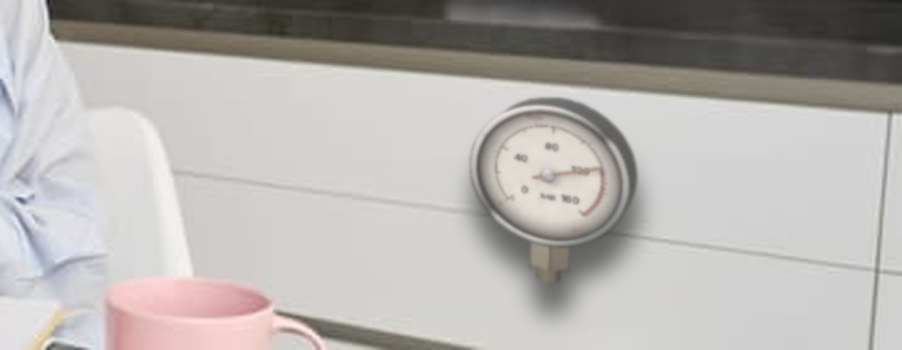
120 bar
